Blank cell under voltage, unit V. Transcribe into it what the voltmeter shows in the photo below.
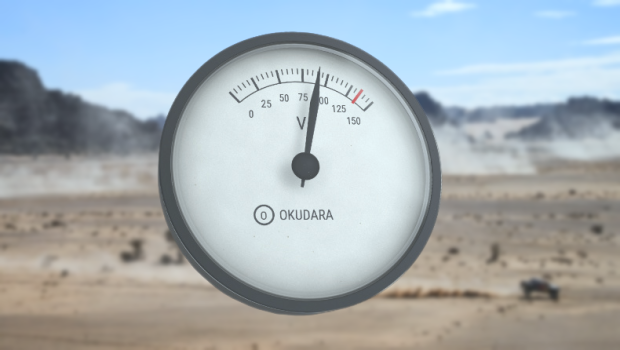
90 V
